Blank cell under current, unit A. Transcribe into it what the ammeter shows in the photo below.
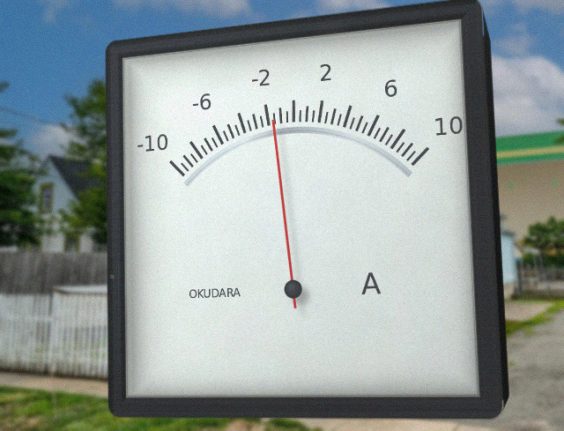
-1.5 A
